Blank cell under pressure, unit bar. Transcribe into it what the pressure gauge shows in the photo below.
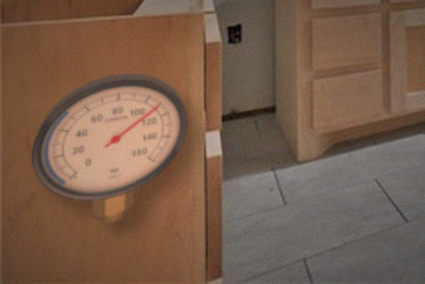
110 bar
